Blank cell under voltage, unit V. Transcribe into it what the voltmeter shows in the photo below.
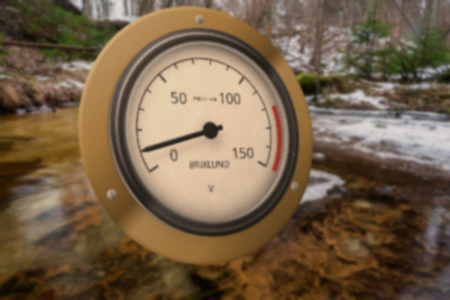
10 V
